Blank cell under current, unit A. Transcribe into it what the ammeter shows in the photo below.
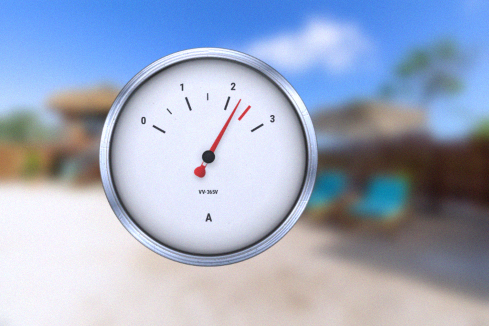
2.25 A
